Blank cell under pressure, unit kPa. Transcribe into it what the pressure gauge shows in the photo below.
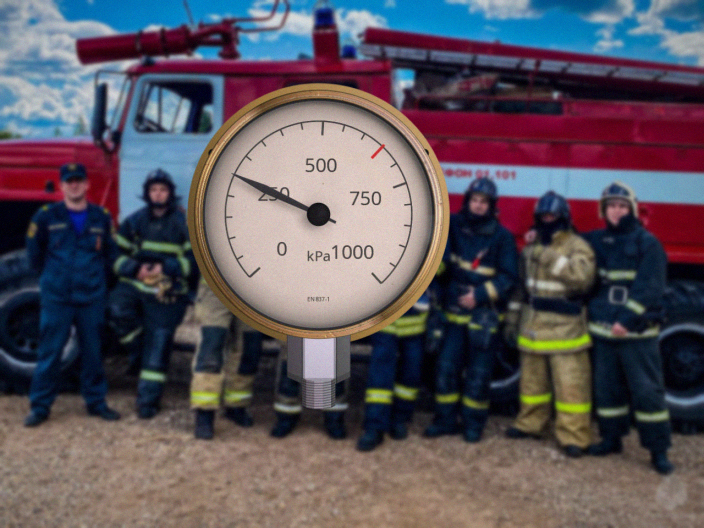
250 kPa
